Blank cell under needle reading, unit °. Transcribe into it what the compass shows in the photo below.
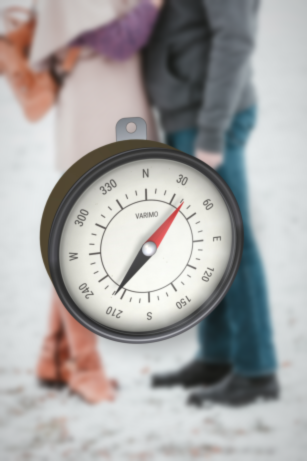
40 °
